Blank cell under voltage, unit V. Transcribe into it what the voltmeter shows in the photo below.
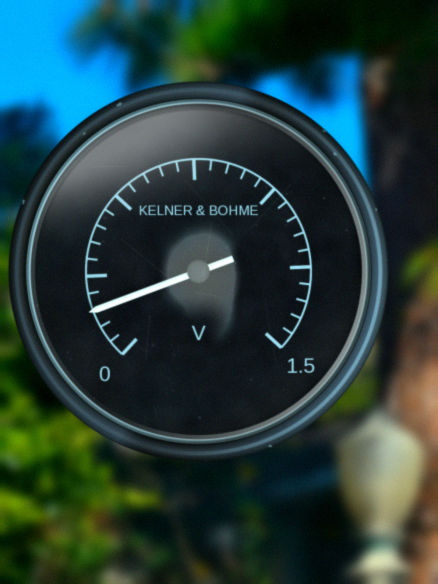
0.15 V
